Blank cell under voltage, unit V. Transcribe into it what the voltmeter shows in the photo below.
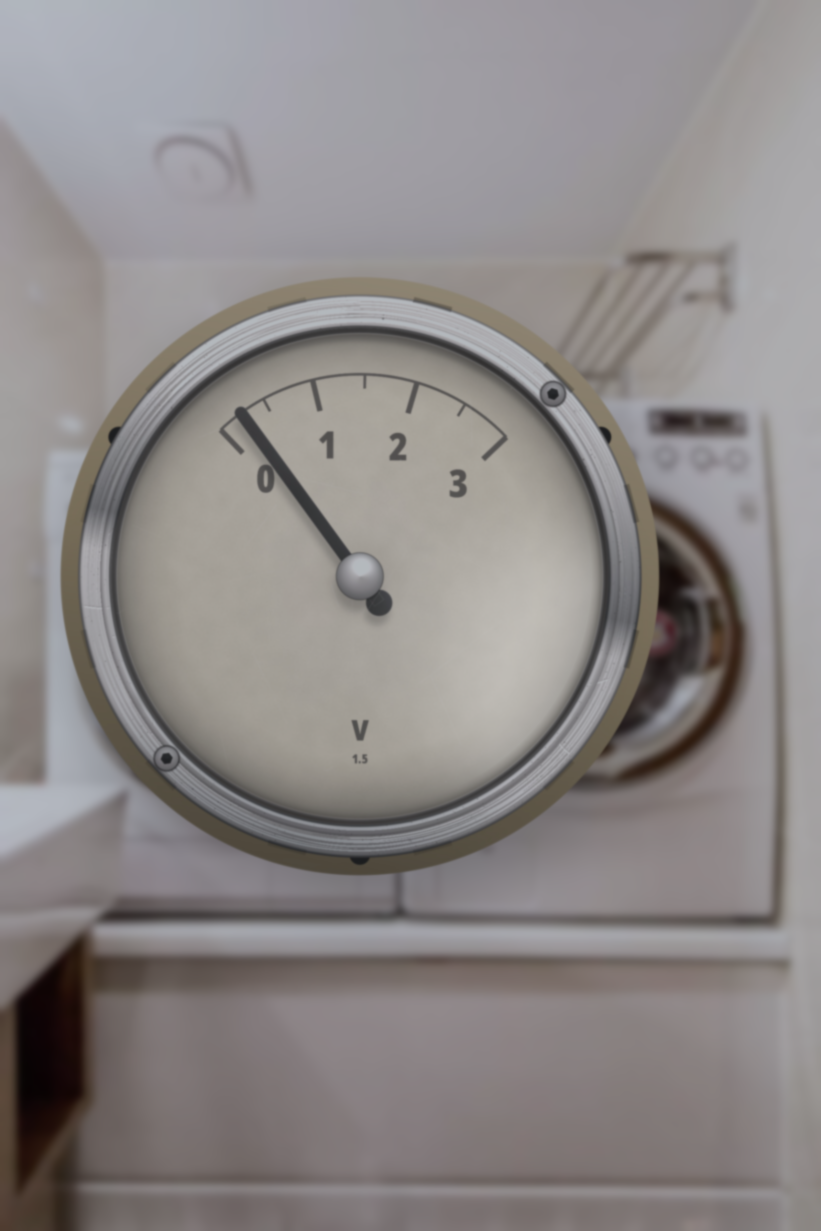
0.25 V
